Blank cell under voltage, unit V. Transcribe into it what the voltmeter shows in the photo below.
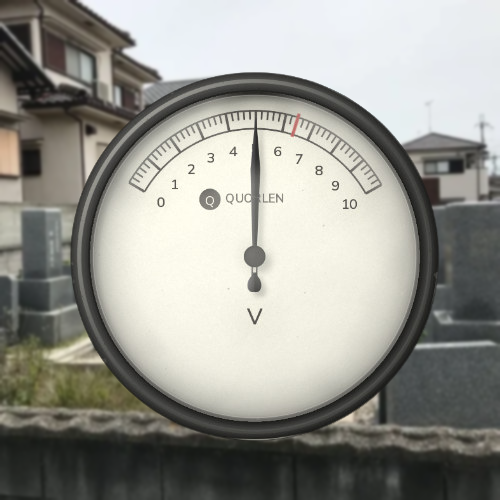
5 V
